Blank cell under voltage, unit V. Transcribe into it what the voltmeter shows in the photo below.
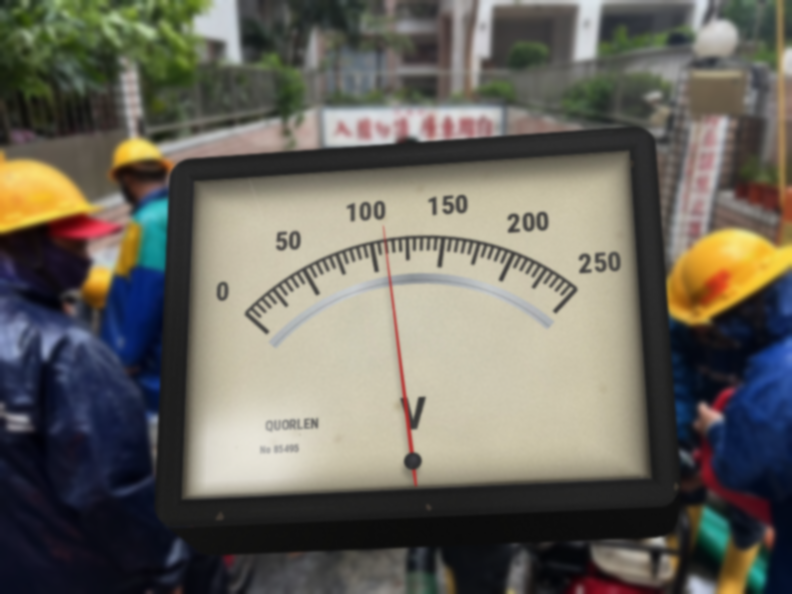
110 V
